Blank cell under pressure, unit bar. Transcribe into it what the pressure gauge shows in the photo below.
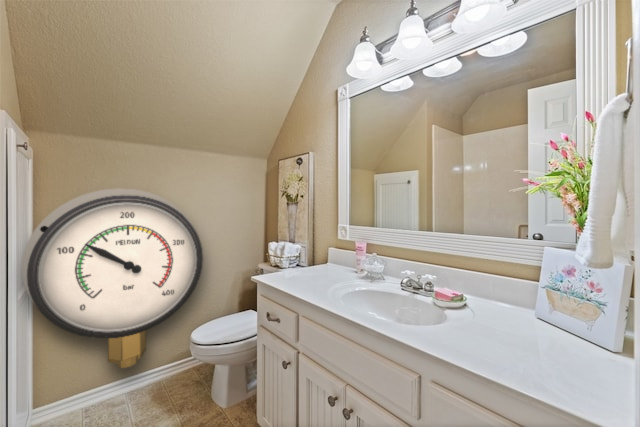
120 bar
